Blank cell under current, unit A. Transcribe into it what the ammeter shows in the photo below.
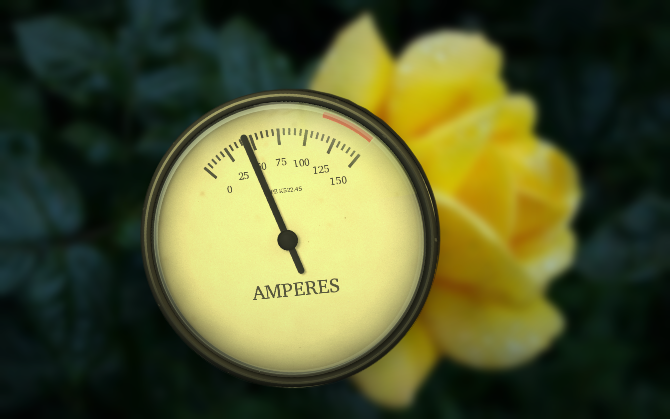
45 A
